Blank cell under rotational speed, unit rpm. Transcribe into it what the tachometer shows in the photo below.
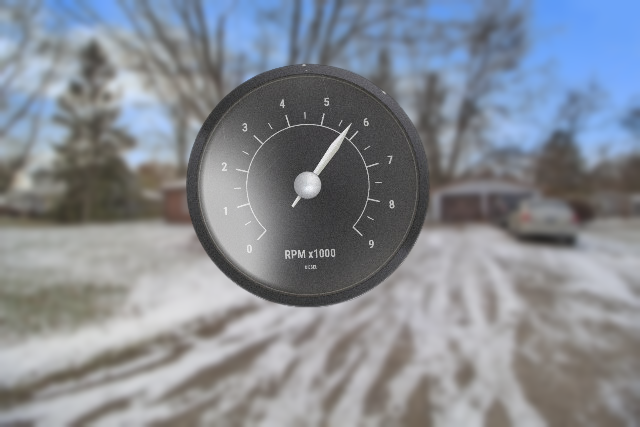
5750 rpm
